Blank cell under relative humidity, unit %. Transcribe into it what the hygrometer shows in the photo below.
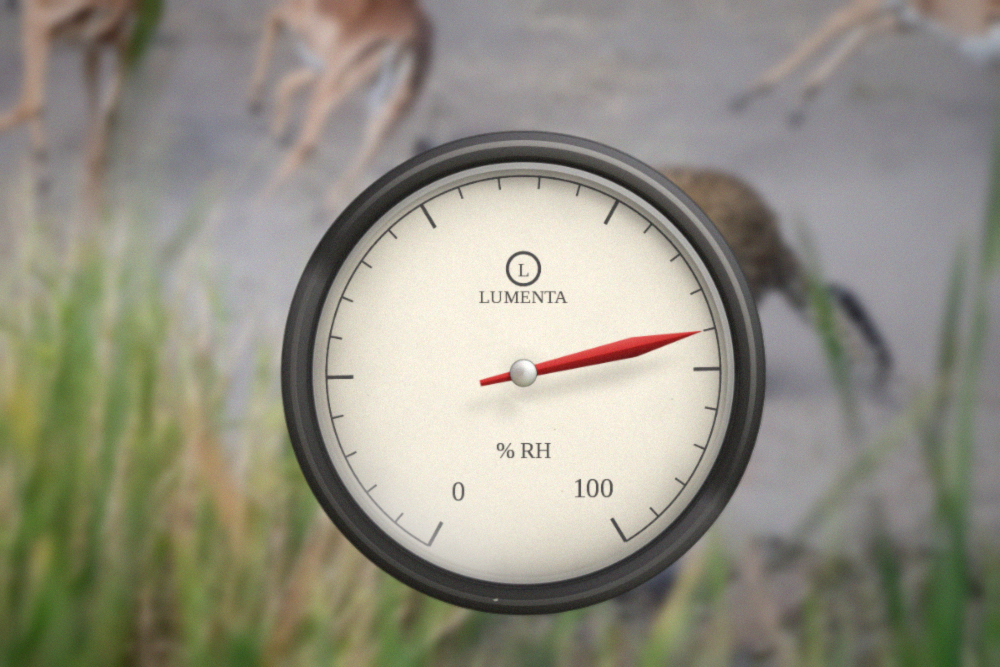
76 %
